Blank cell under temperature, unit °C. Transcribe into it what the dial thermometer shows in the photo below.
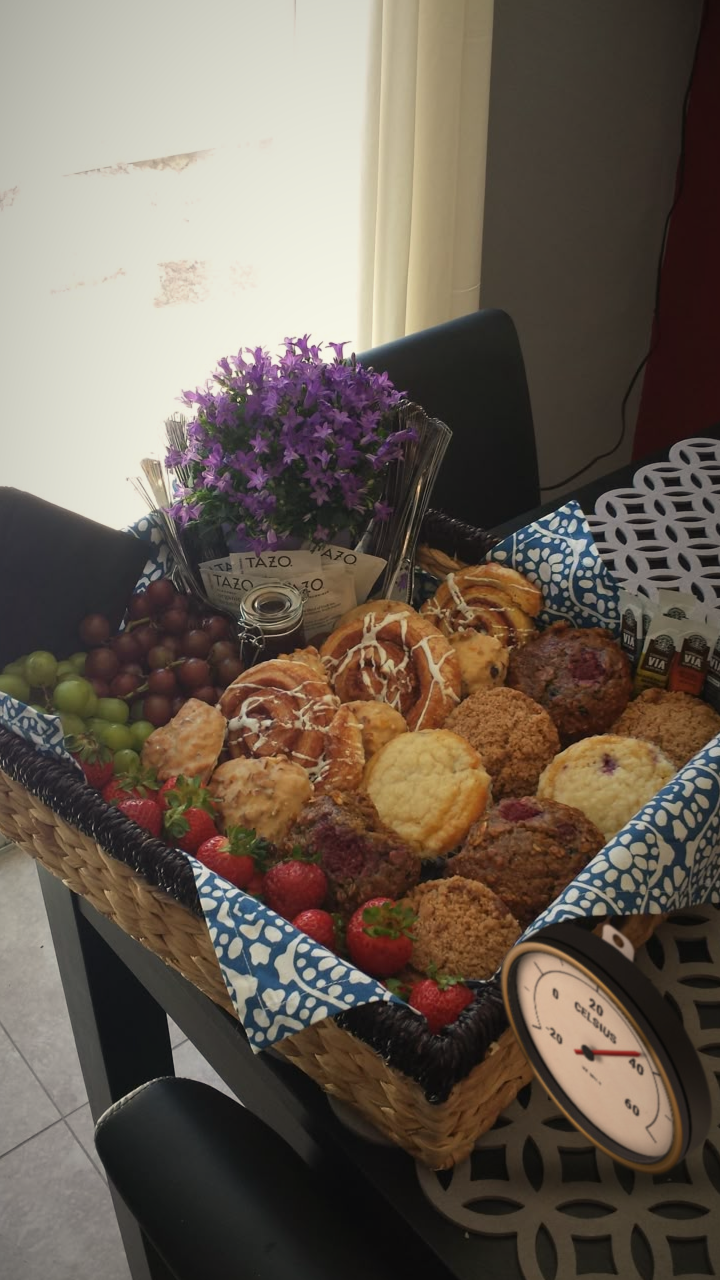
35 °C
